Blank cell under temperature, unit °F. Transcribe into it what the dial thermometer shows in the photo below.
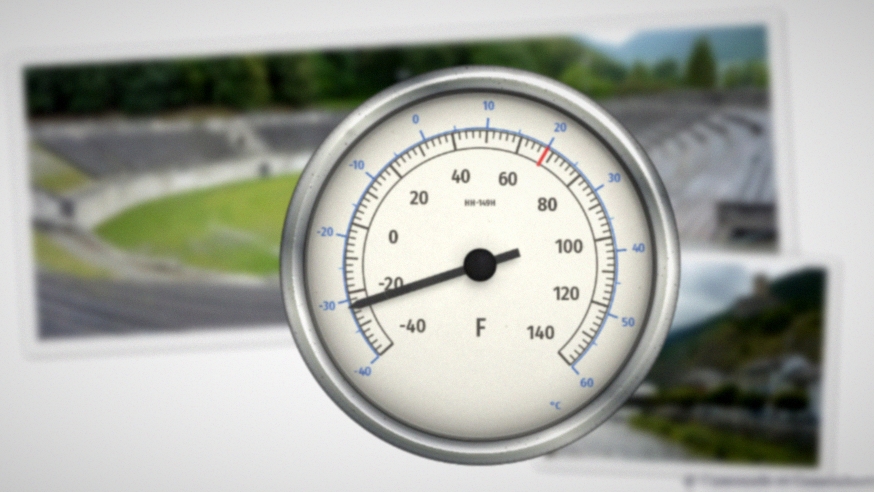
-24 °F
